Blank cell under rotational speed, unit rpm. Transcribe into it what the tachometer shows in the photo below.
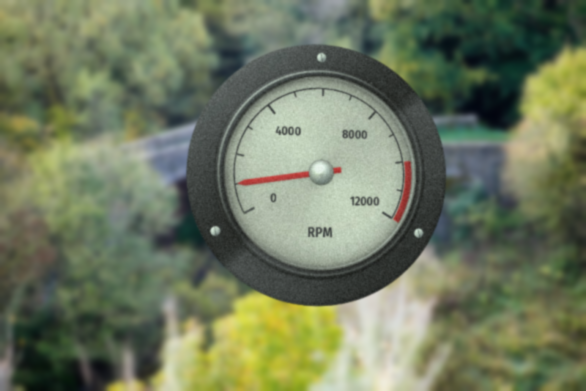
1000 rpm
